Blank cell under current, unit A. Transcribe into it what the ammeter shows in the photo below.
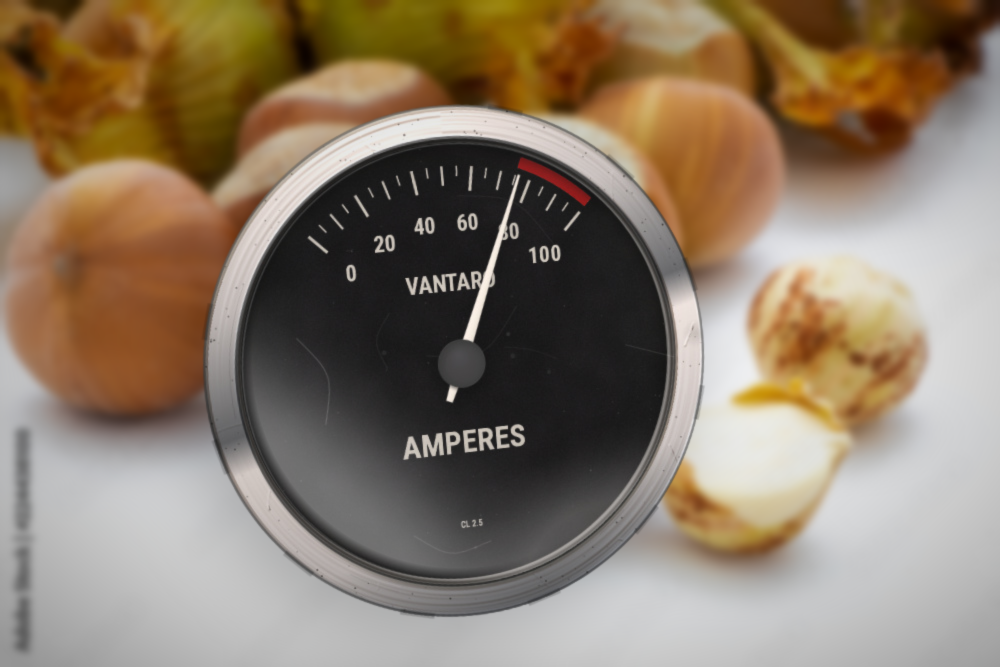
75 A
